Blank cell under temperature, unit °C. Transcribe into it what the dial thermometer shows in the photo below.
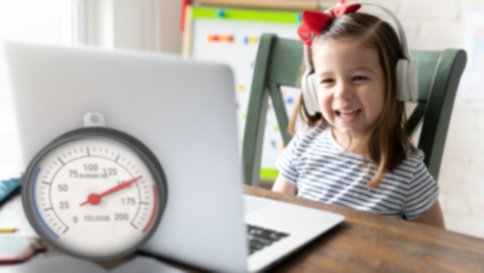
150 °C
